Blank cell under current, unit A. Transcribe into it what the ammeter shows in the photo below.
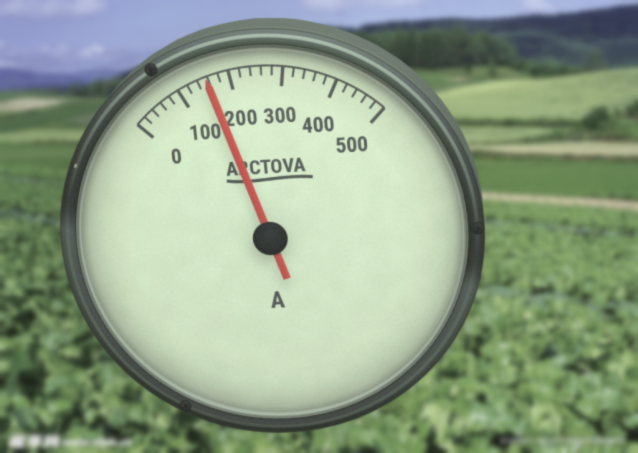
160 A
